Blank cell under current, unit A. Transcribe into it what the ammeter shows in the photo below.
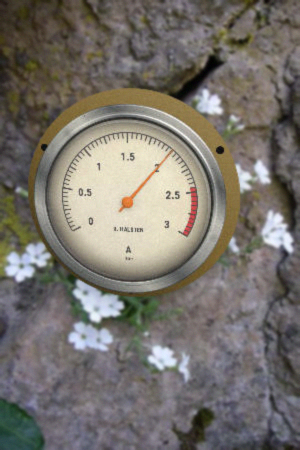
2 A
